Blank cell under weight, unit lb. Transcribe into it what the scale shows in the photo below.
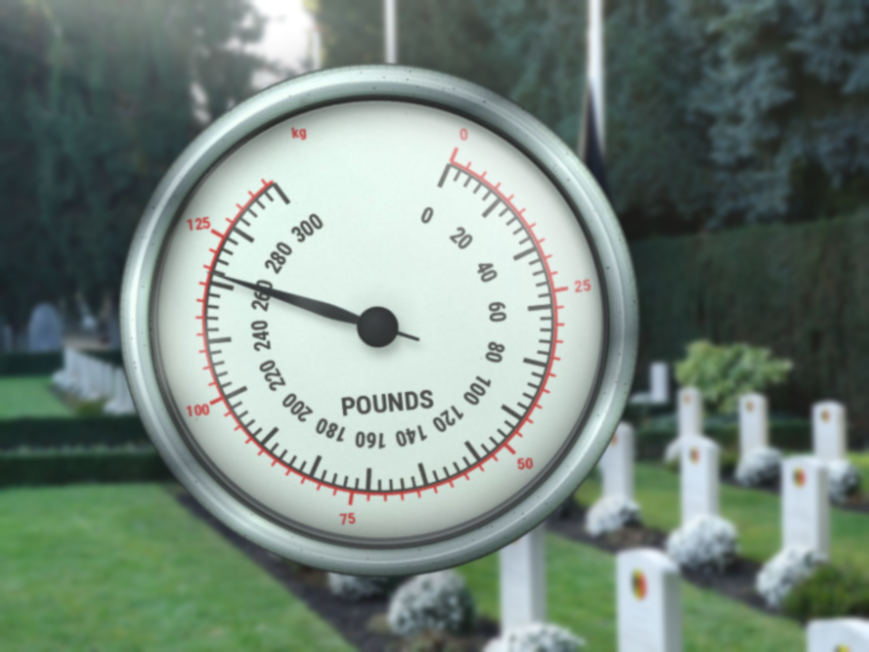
264 lb
